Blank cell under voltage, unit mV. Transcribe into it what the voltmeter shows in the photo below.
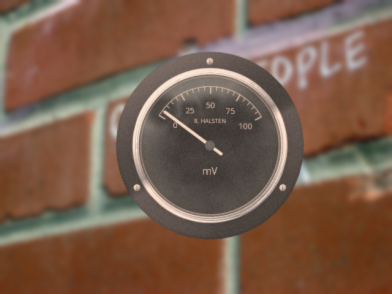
5 mV
